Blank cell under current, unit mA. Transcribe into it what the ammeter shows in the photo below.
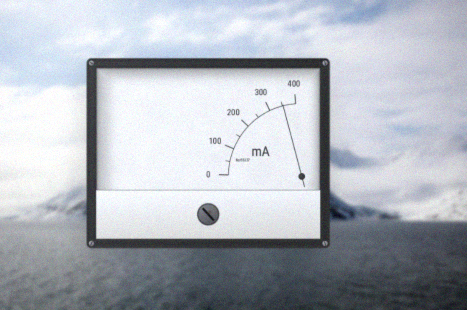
350 mA
